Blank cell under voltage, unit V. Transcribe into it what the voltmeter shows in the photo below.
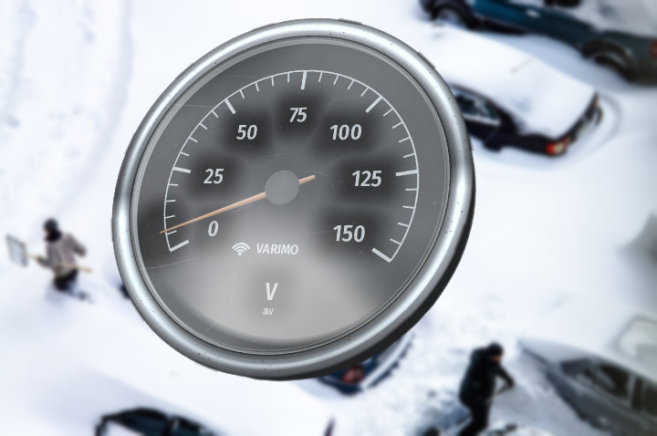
5 V
